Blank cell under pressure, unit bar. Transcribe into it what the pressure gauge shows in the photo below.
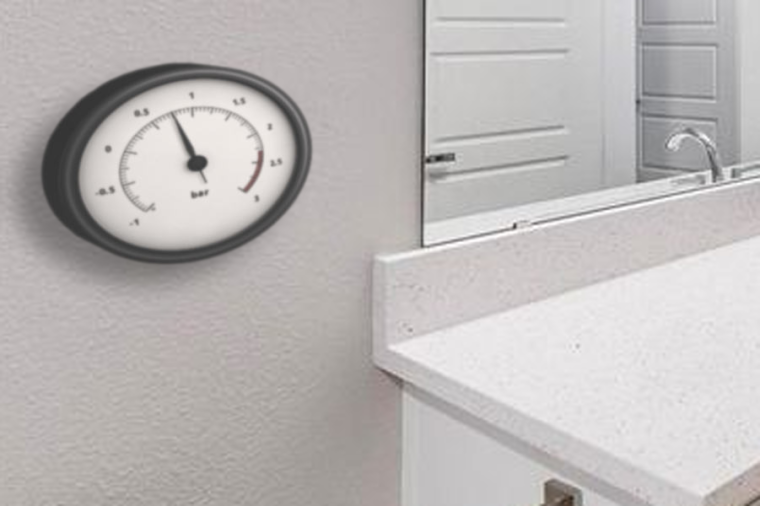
0.75 bar
